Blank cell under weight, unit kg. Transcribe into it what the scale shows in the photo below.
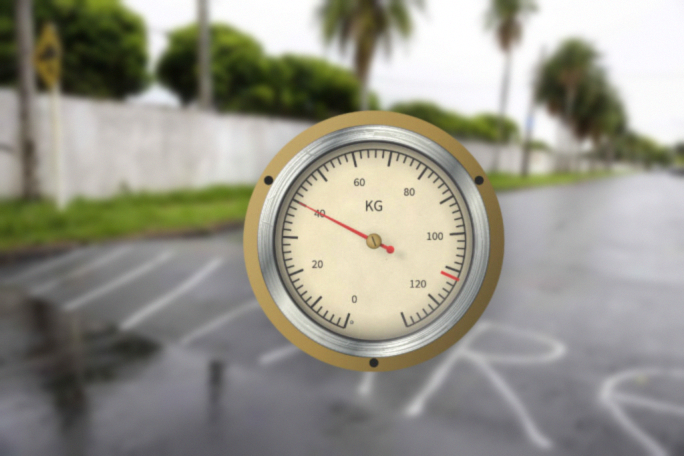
40 kg
